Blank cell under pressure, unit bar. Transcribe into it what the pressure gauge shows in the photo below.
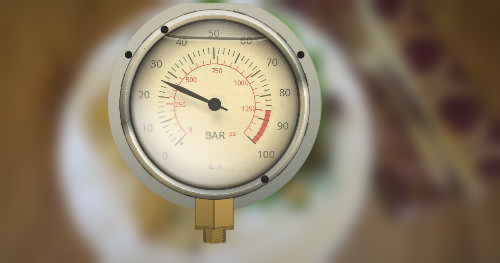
26 bar
